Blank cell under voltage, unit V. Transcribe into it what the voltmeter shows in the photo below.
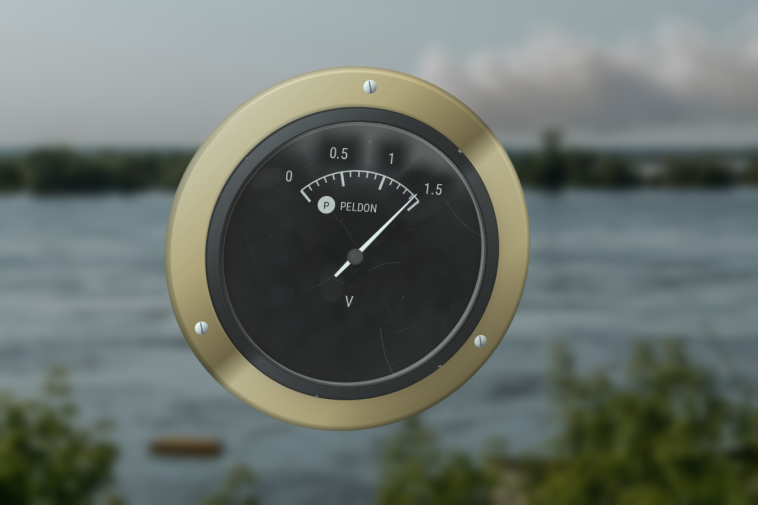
1.4 V
